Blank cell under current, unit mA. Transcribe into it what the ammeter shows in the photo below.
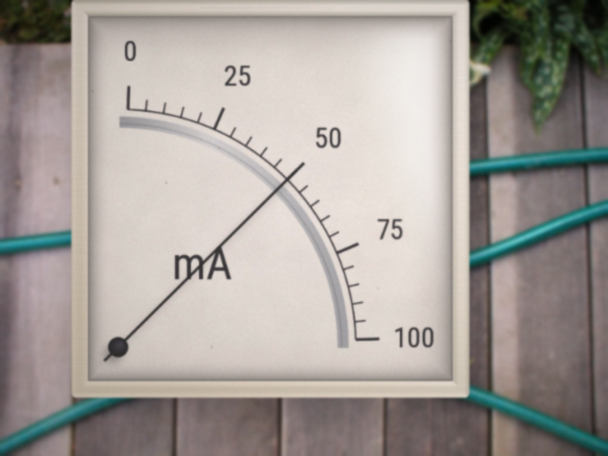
50 mA
